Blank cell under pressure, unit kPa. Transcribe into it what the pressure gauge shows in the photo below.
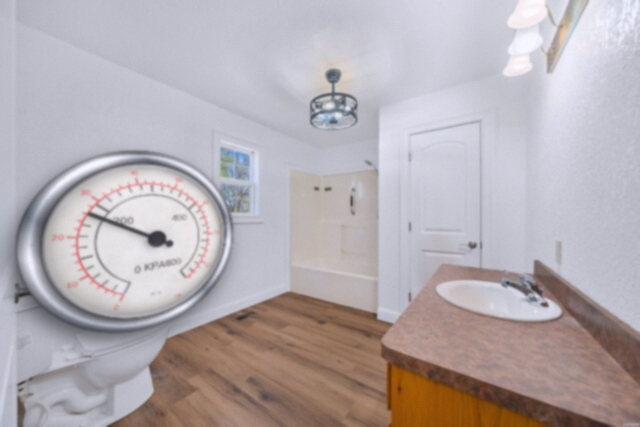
180 kPa
